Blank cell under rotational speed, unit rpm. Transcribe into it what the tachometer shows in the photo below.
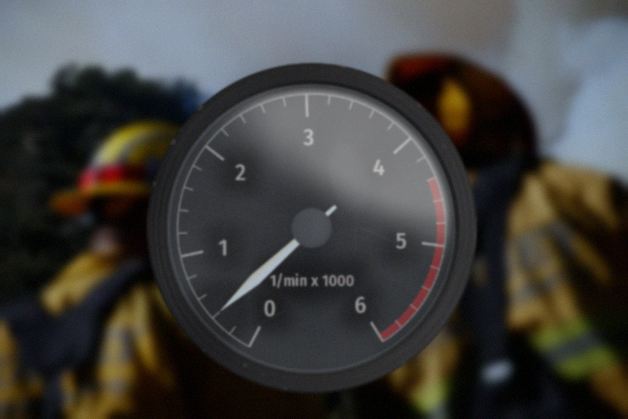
400 rpm
